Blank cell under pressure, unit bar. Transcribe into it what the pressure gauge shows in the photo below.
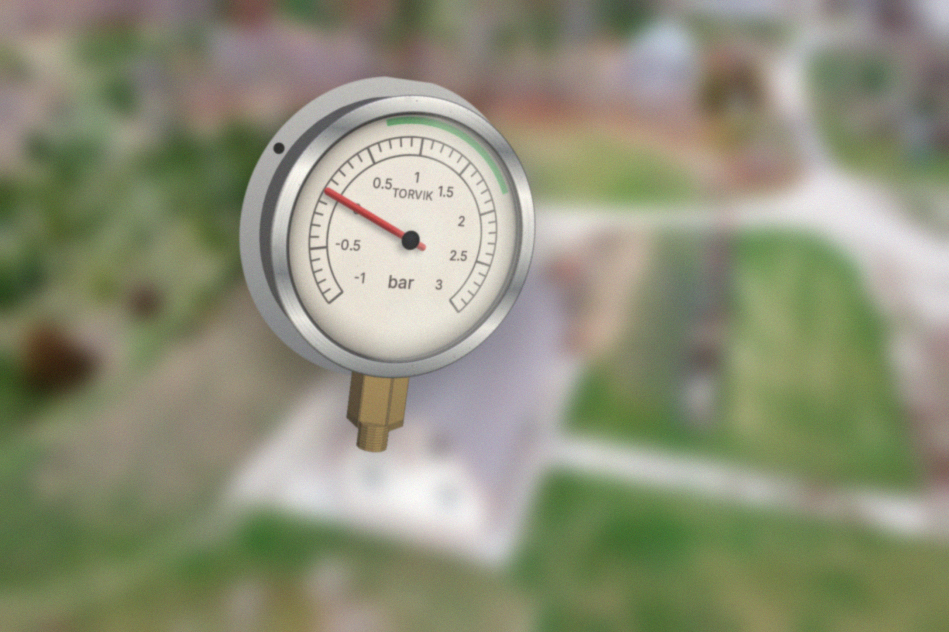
0 bar
